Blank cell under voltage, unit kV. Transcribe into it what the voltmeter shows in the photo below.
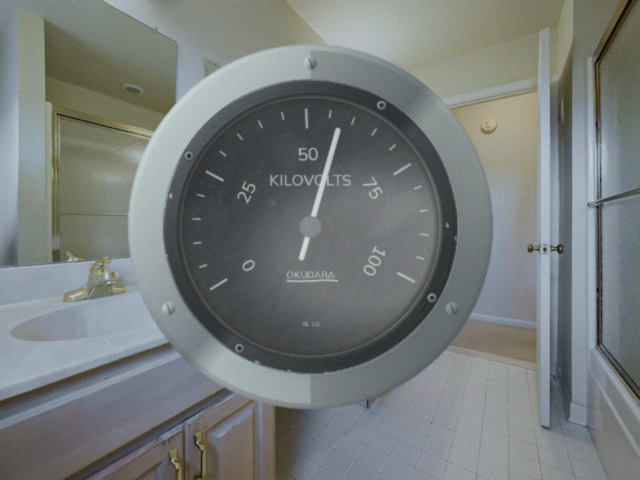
57.5 kV
